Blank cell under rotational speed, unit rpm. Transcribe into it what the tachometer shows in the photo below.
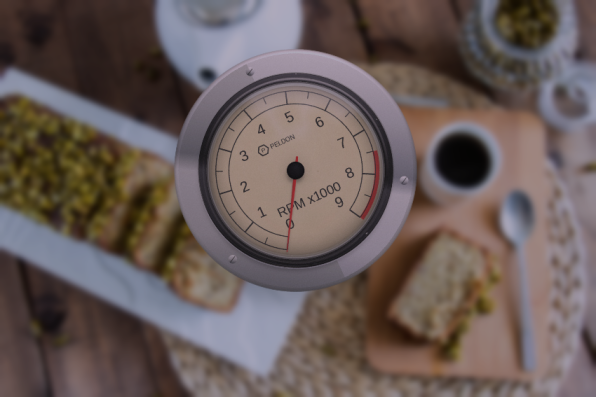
0 rpm
